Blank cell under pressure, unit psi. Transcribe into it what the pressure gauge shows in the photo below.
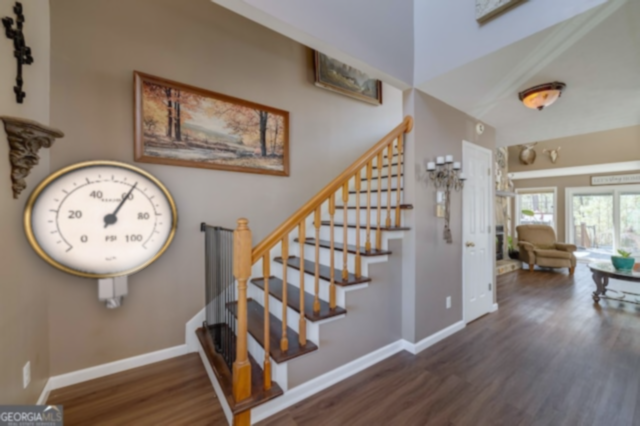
60 psi
